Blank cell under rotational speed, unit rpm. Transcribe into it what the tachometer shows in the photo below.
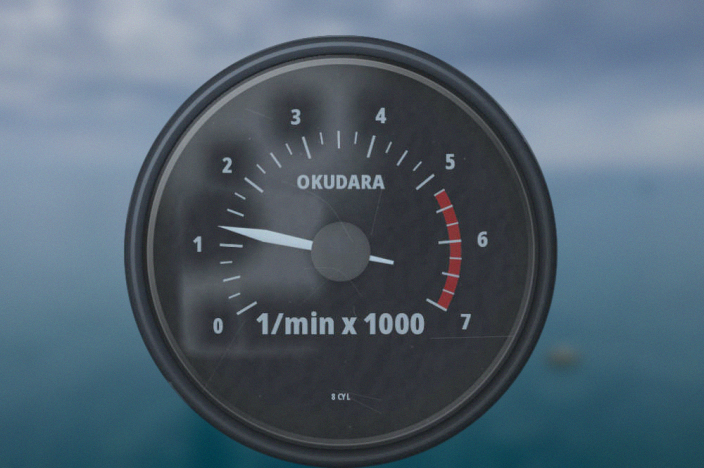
1250 rpm
